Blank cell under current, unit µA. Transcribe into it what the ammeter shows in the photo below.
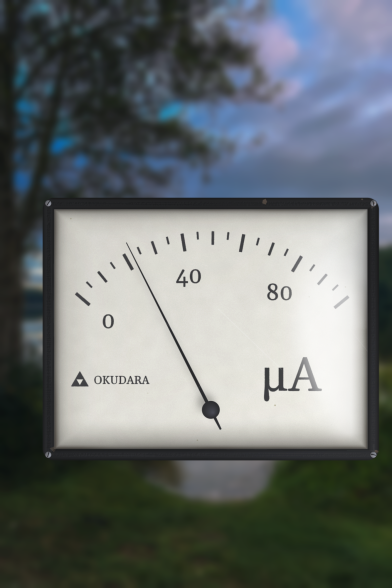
22.5 µA
